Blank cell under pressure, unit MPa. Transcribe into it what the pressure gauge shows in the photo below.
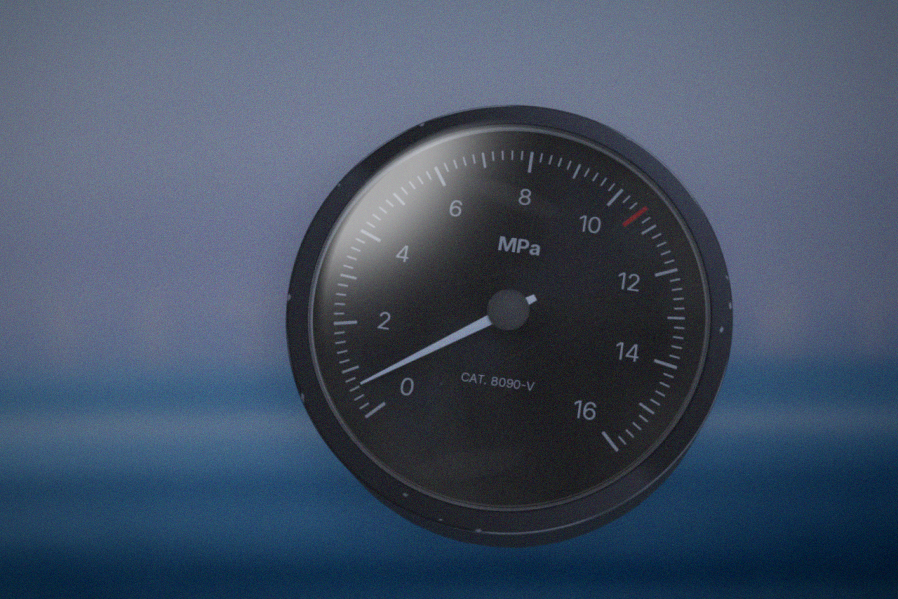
0.6 MPa
